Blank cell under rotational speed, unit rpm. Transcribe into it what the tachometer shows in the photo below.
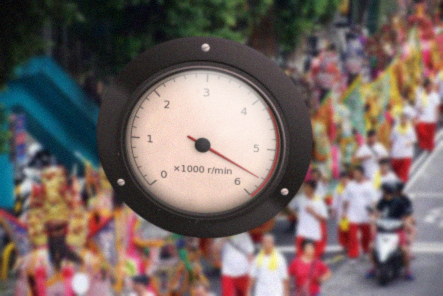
5600 rpm
